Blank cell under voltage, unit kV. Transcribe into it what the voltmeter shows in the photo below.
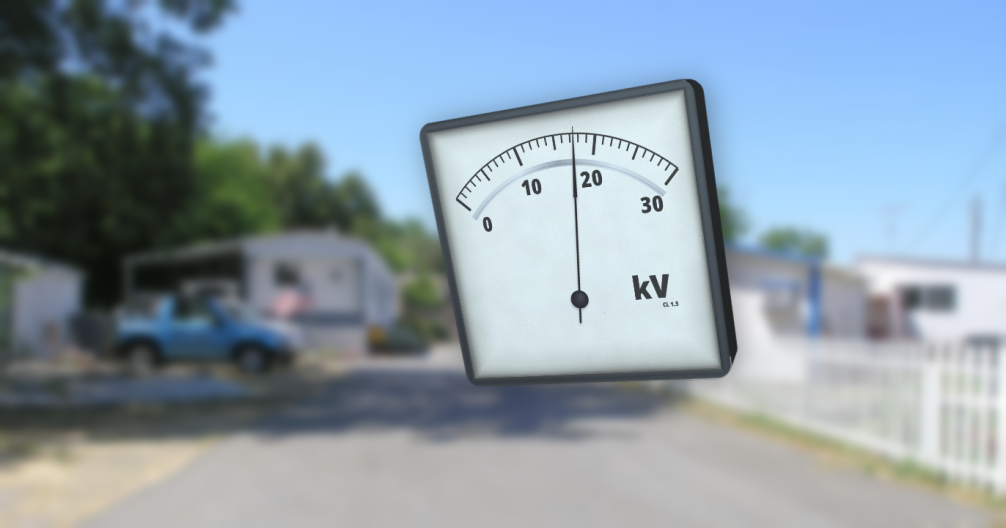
17.5 kV
